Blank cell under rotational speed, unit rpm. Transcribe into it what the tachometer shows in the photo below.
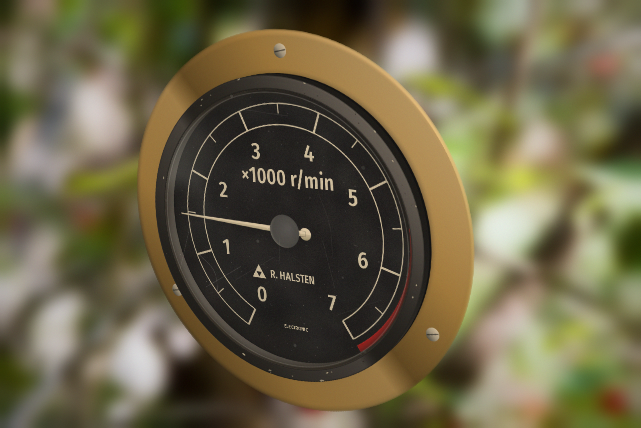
1500 rpm
